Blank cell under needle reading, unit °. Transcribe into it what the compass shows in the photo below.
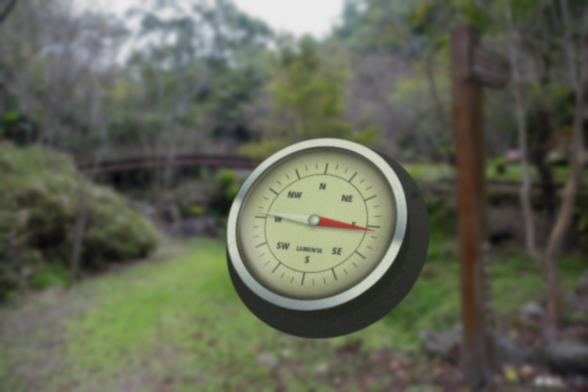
95 °
